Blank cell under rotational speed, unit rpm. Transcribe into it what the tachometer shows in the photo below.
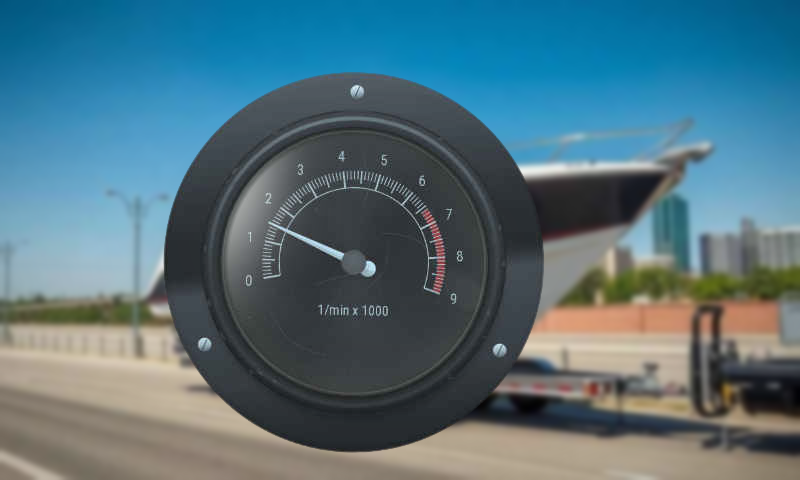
1500 rpm
